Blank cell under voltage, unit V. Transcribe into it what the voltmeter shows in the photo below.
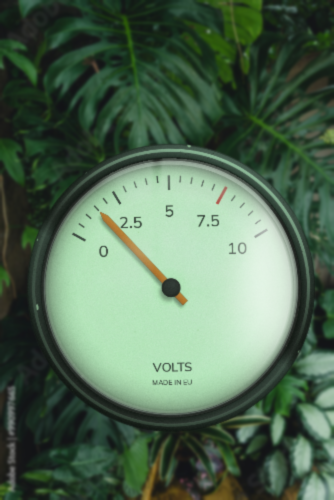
1.5 V
